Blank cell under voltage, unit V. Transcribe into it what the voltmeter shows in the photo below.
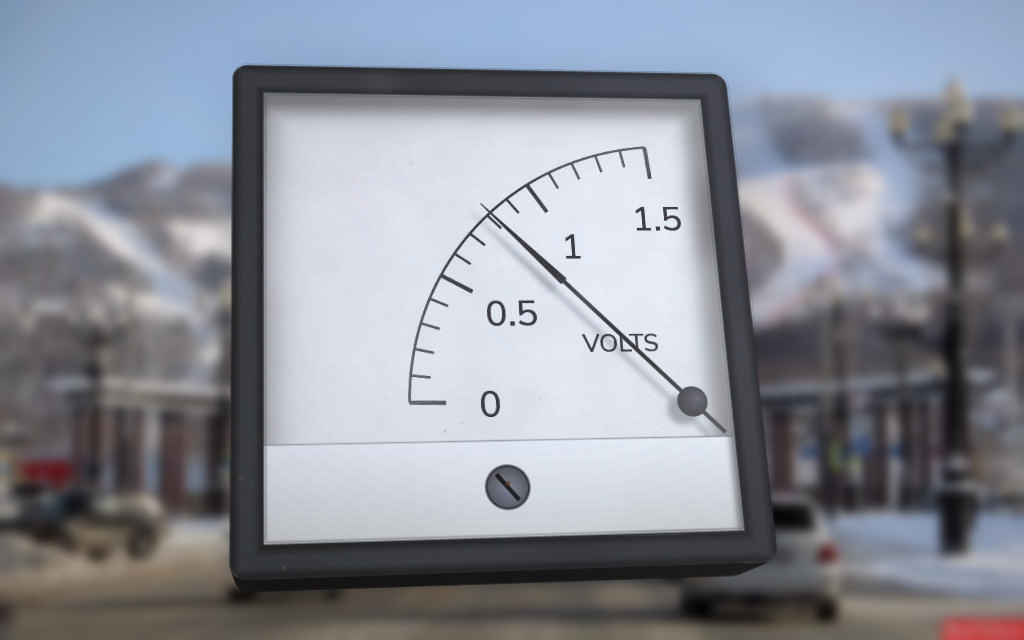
0.8 V
